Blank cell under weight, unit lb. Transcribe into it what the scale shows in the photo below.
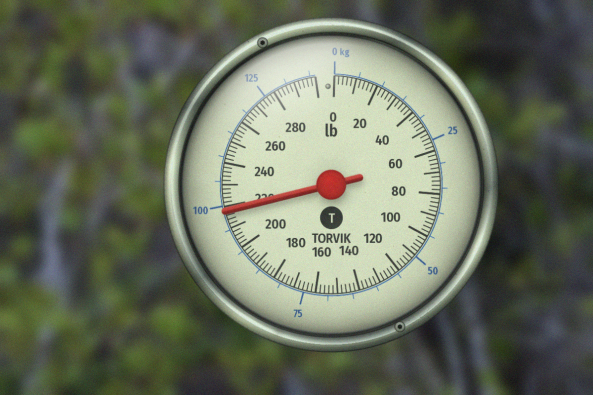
218 lb
